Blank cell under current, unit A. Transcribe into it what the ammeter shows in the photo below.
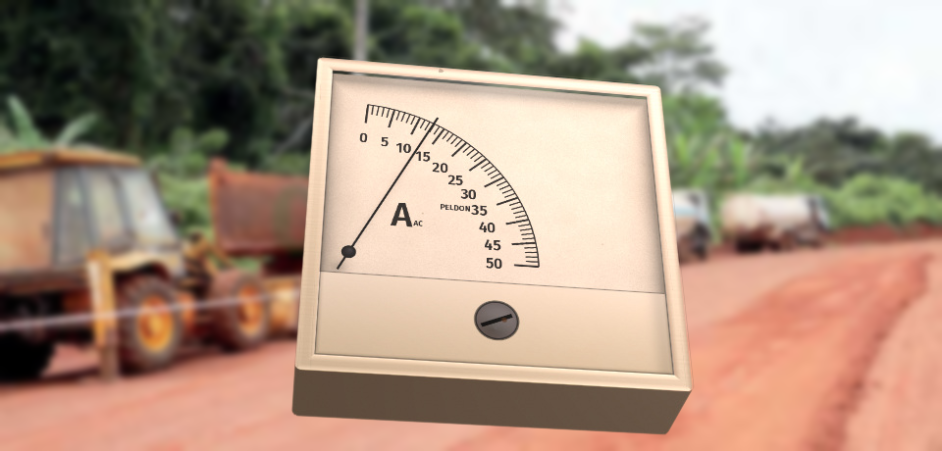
13 A
